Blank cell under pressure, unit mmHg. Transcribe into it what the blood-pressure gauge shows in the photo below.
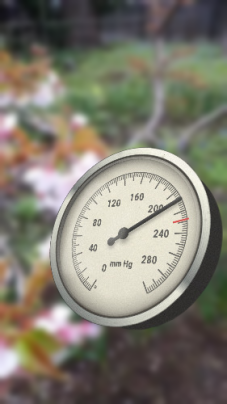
210 mmHg
